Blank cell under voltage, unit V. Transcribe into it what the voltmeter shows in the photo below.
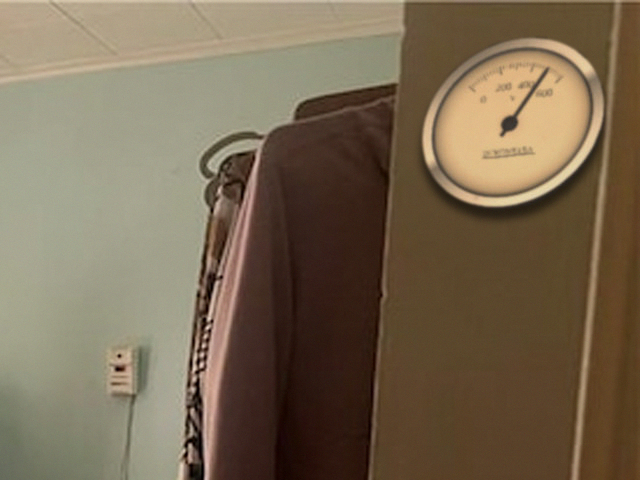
500 V
